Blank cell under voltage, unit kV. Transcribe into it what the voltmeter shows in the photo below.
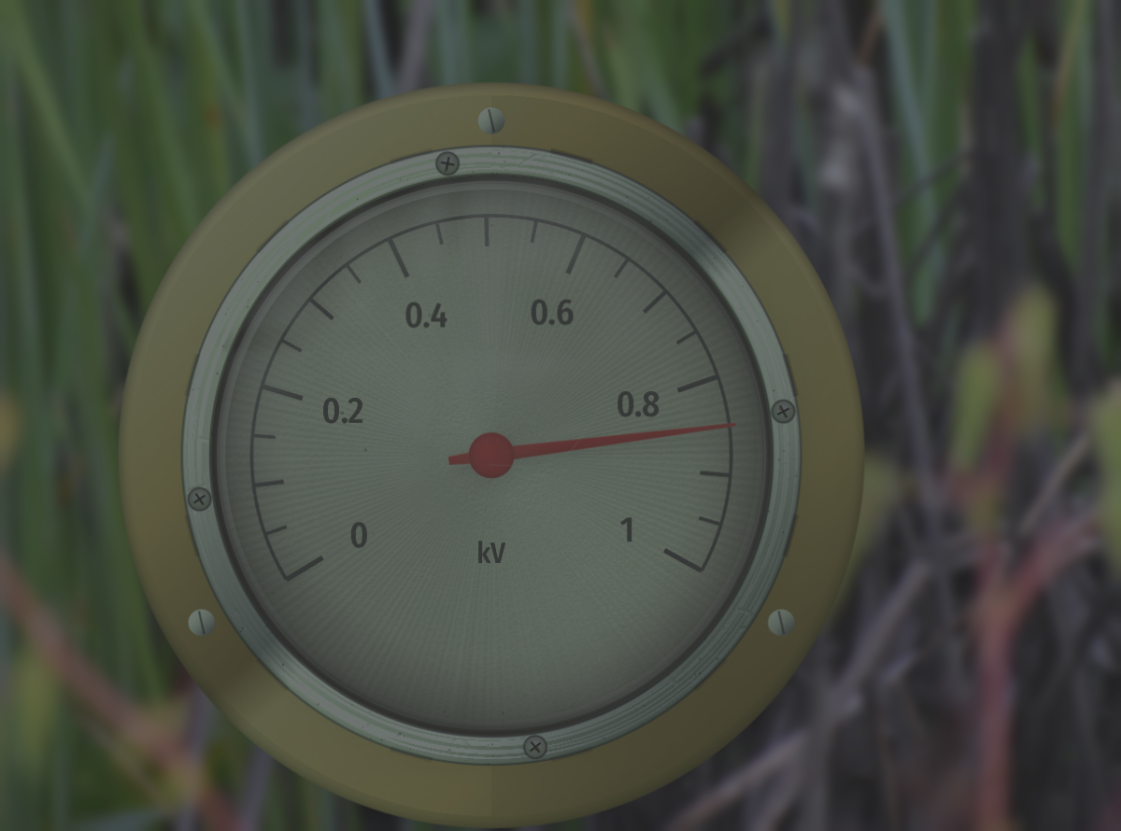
0.85 kV
